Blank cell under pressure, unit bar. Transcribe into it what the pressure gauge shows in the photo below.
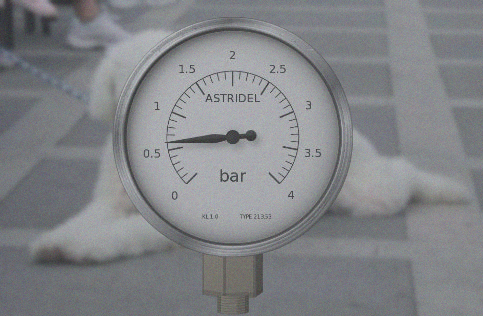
0.6 bar
